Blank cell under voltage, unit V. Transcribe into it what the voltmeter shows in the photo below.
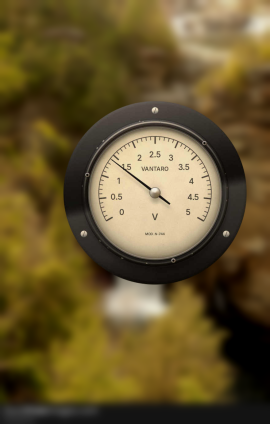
1.4 V
